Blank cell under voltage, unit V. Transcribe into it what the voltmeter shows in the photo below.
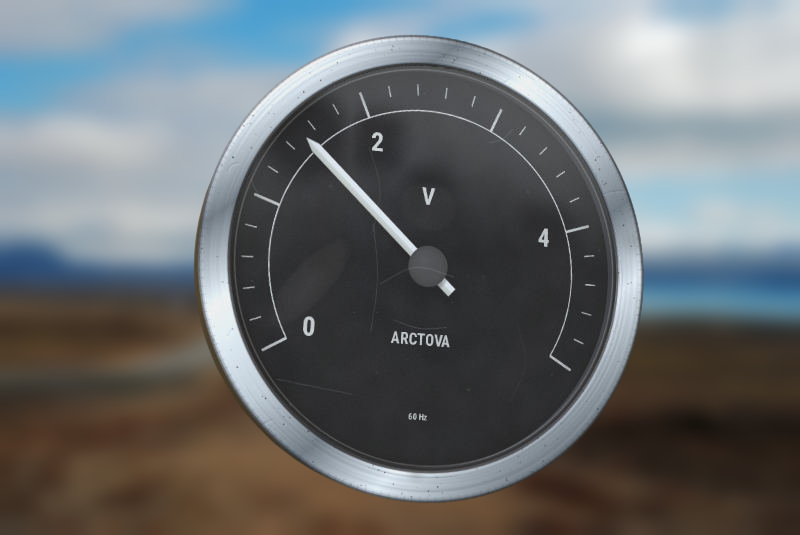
1.5 V
